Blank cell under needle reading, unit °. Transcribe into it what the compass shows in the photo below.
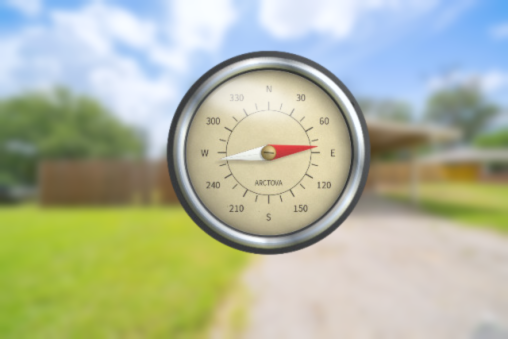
82.5 °
